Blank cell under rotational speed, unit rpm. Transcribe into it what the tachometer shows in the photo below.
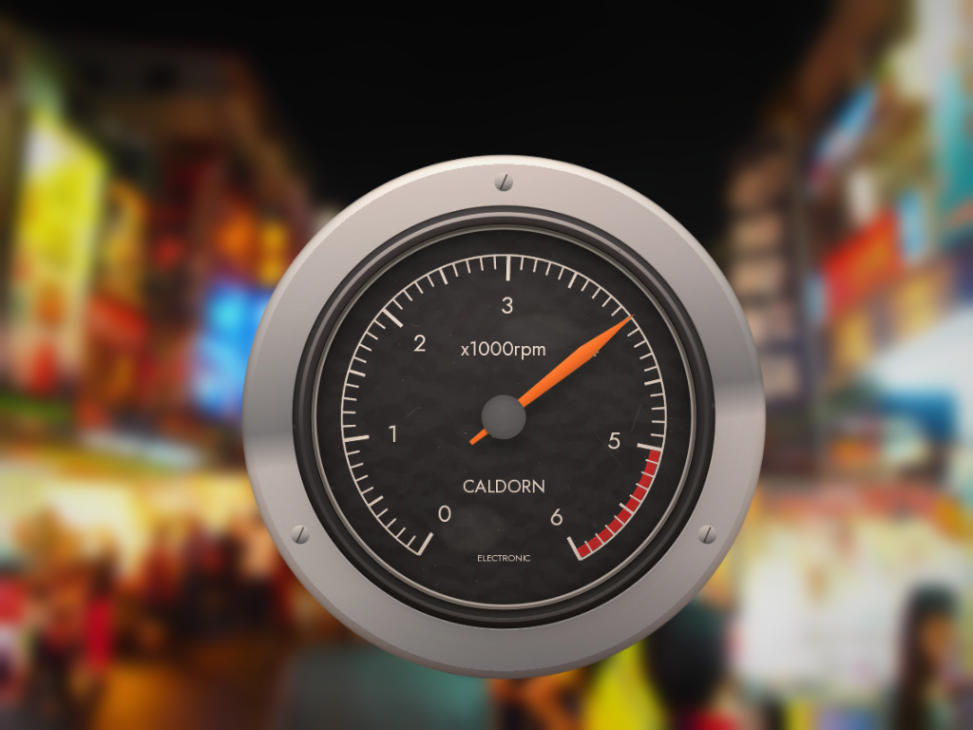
4000 rpm
